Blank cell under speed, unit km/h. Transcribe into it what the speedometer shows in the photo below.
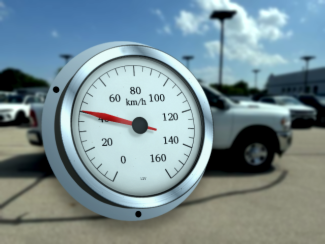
40 km/h
